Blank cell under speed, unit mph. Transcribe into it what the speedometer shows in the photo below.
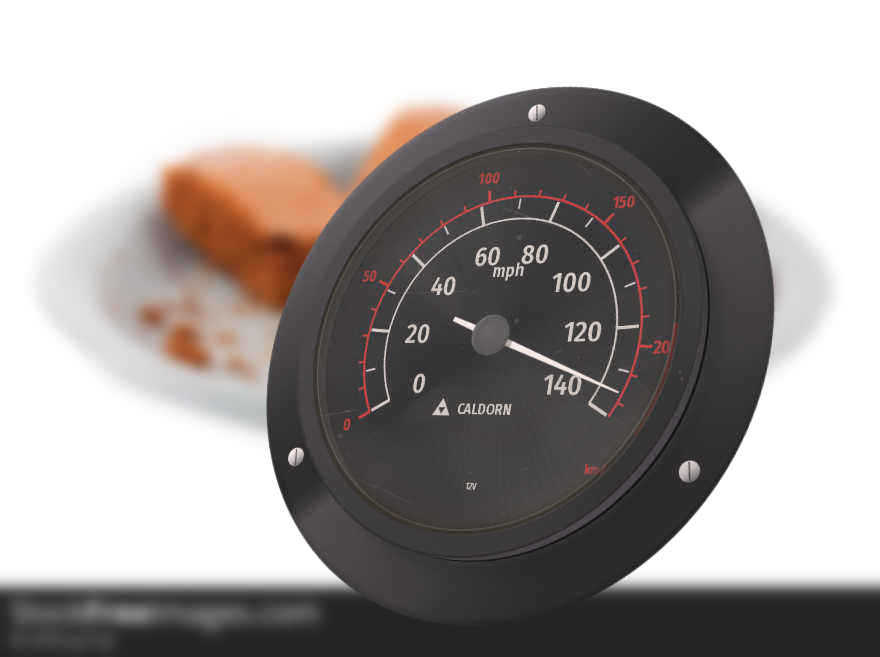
135 mph
